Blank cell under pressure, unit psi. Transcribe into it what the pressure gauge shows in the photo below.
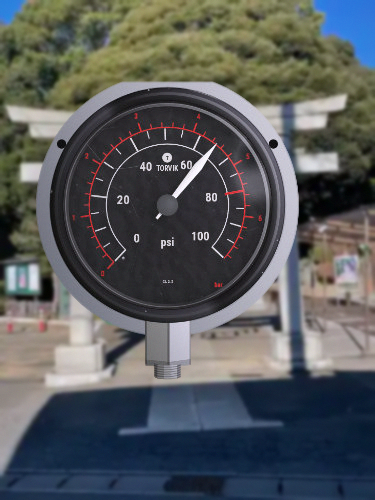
65 psi
